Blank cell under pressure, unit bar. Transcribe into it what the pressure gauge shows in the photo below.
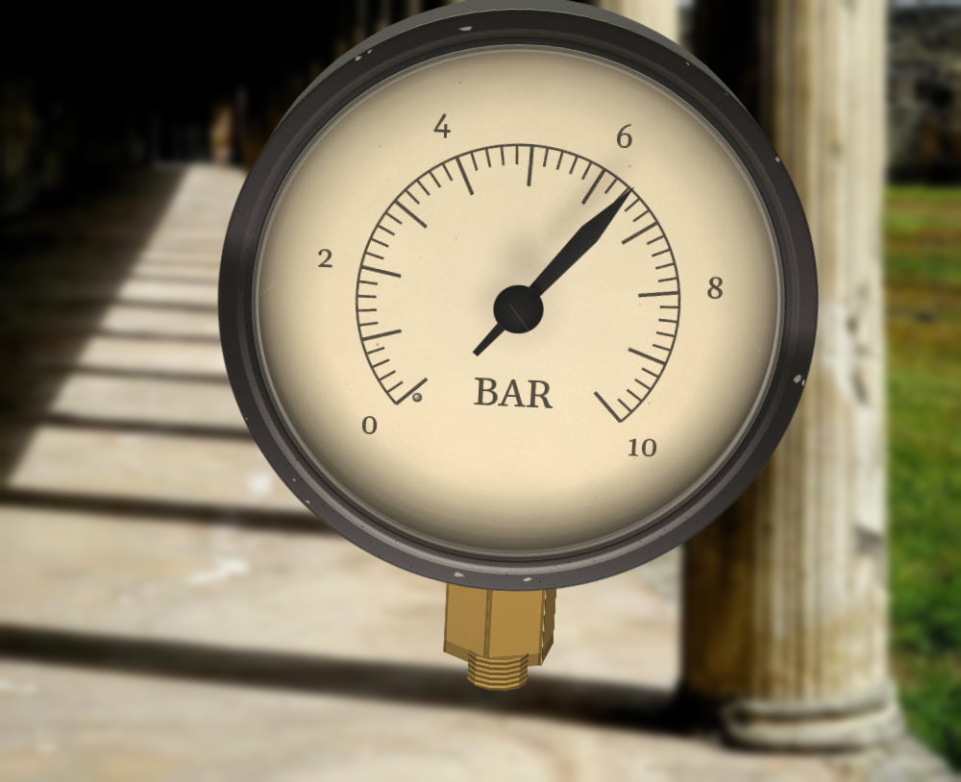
6.4 bar
